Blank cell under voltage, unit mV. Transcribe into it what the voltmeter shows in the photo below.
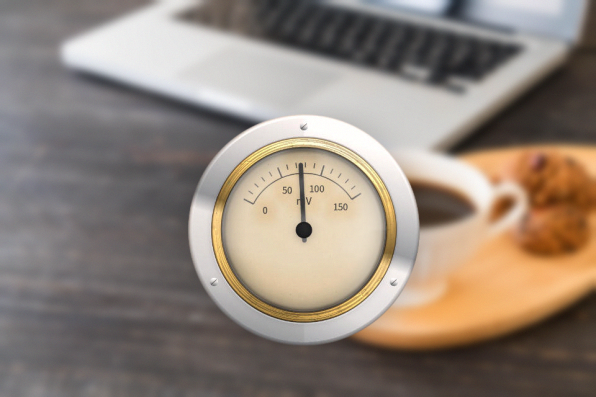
75 mV
